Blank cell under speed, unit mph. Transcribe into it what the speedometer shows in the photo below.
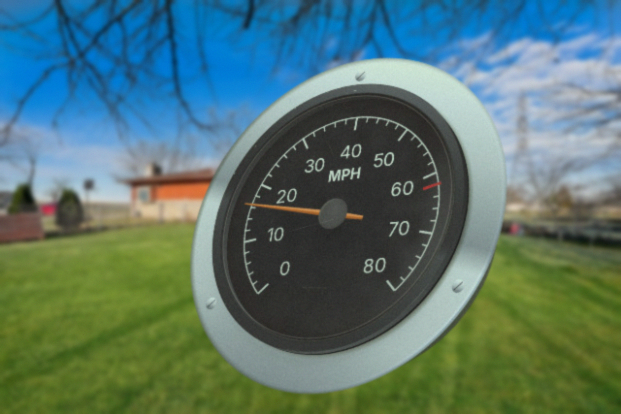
16 mph
